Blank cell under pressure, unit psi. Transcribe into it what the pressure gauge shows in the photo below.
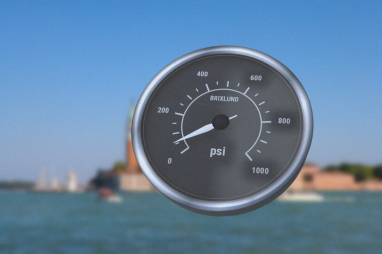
50 psi
